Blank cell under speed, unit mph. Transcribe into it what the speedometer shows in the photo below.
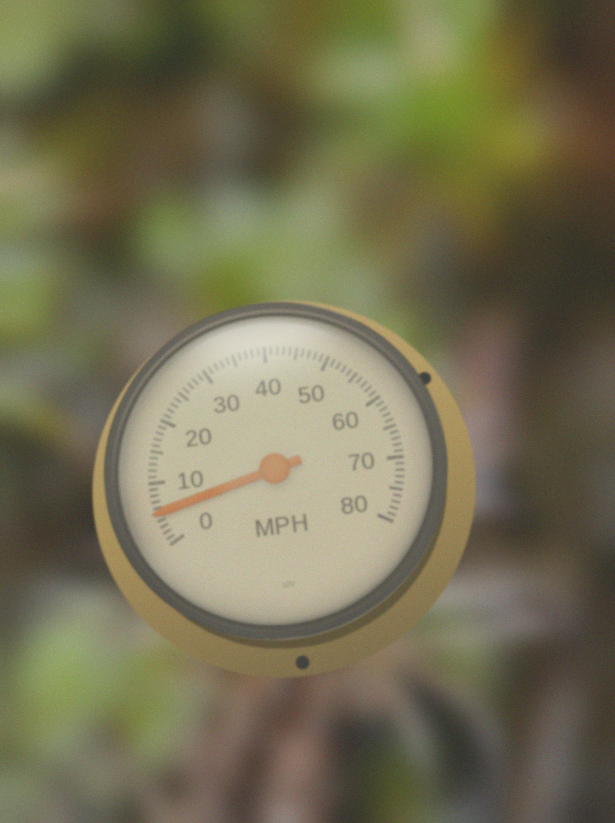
5 mph
